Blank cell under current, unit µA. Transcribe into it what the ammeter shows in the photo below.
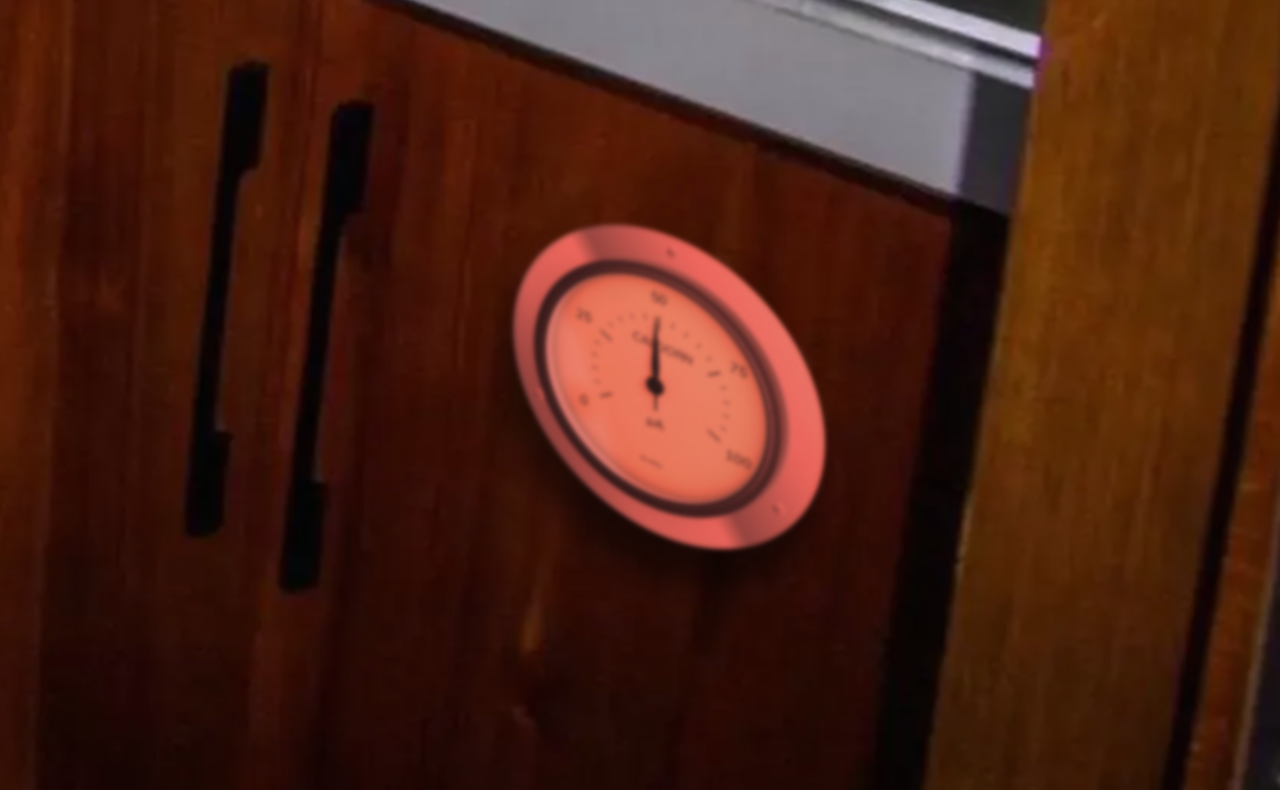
50 µA
